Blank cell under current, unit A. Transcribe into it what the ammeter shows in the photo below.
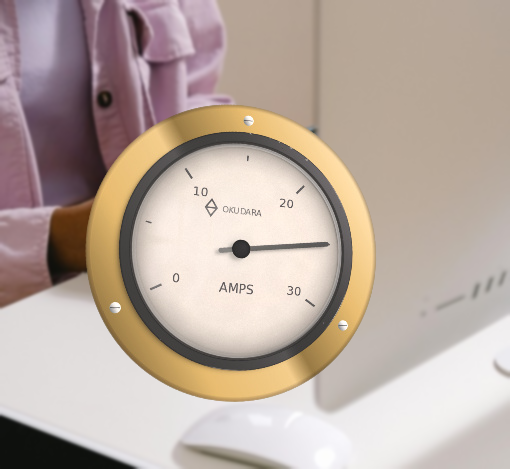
25 A
